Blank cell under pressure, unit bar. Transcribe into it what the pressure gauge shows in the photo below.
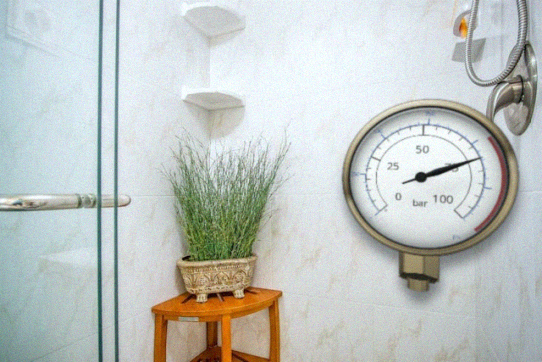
75 bar
